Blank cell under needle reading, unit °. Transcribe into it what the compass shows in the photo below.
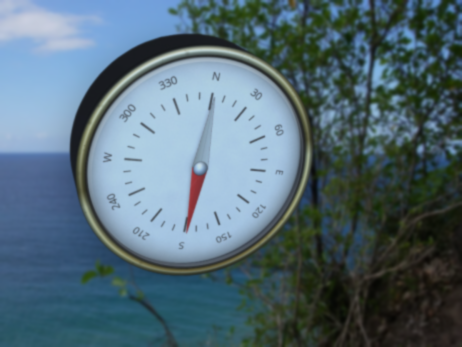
180 °
